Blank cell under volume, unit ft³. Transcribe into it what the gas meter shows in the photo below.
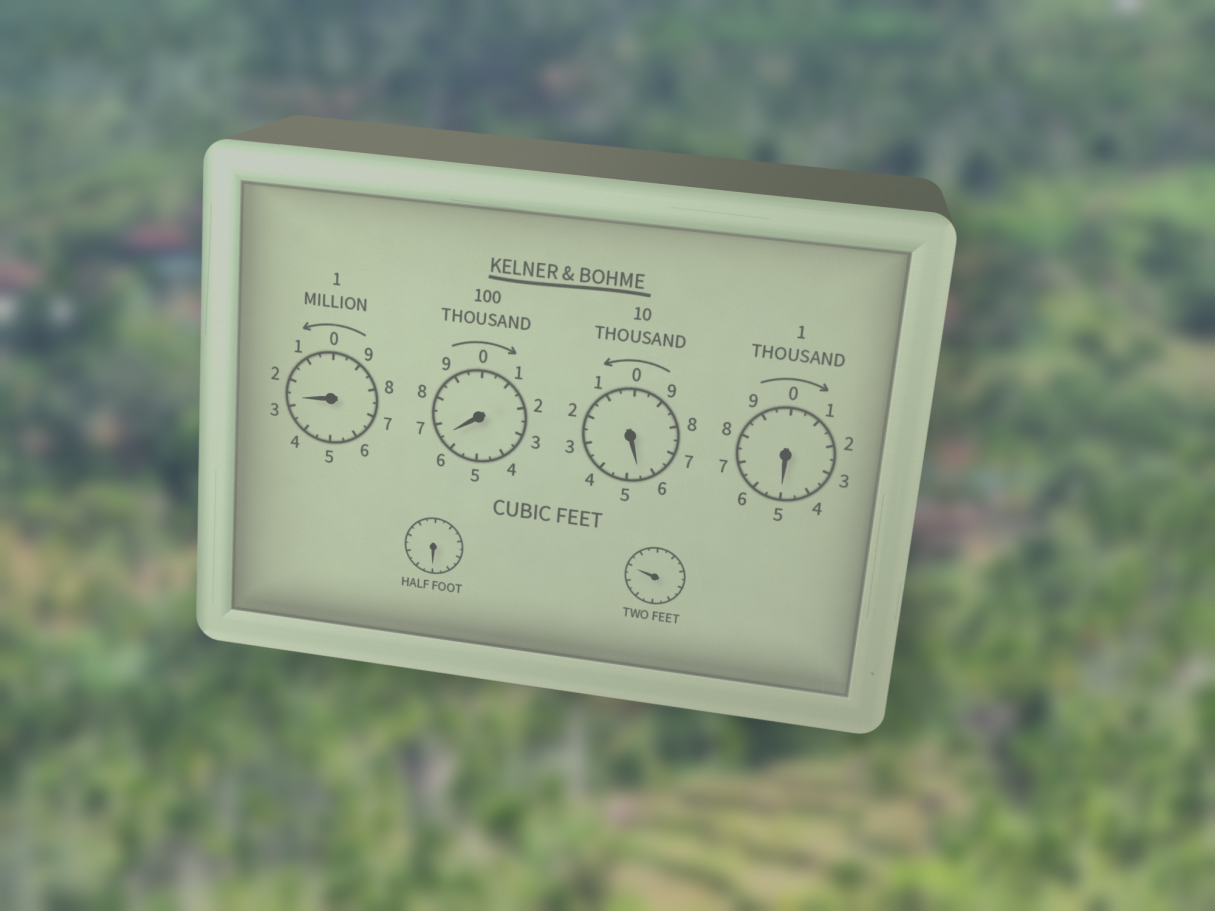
265500 ft³
